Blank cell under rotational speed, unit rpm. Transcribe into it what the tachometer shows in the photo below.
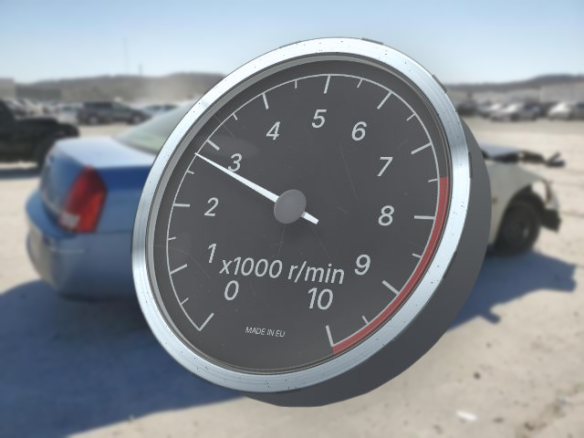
2750 rpm
